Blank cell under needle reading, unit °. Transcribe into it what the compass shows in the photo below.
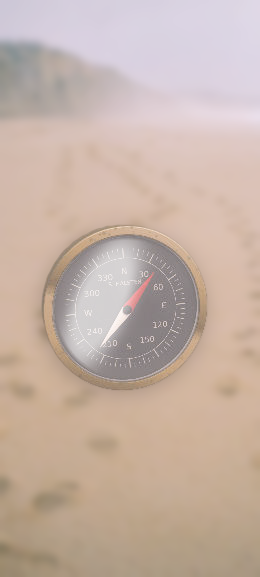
40 °
